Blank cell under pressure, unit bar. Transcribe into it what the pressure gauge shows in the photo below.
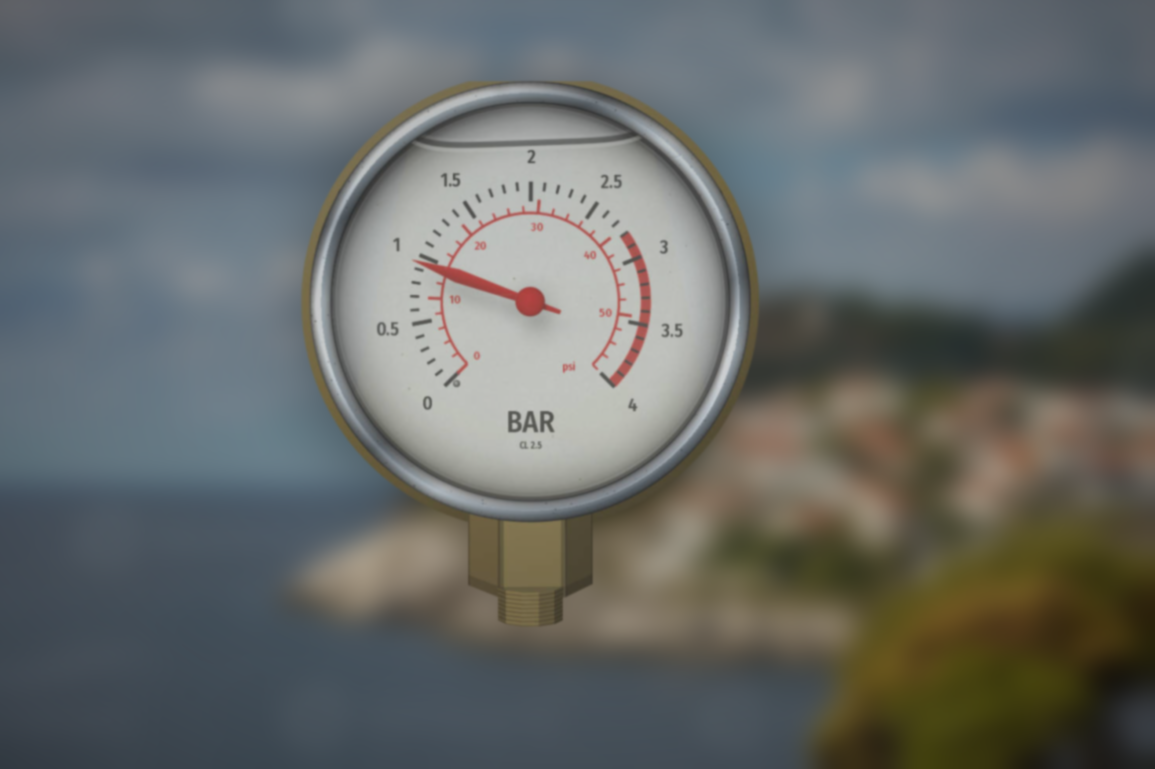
0.95 bar
